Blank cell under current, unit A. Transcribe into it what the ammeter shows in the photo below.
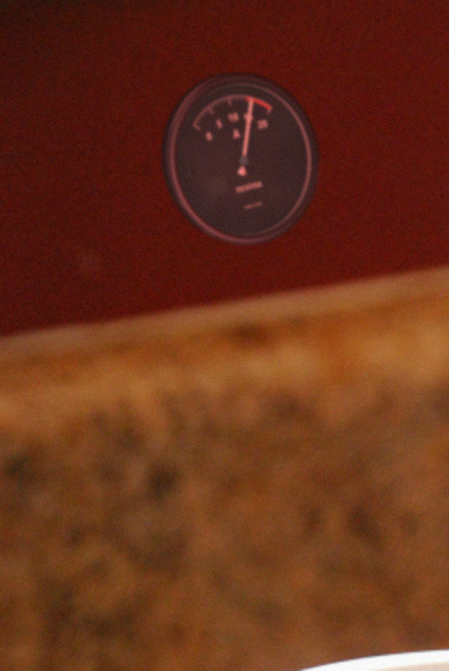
15 A
